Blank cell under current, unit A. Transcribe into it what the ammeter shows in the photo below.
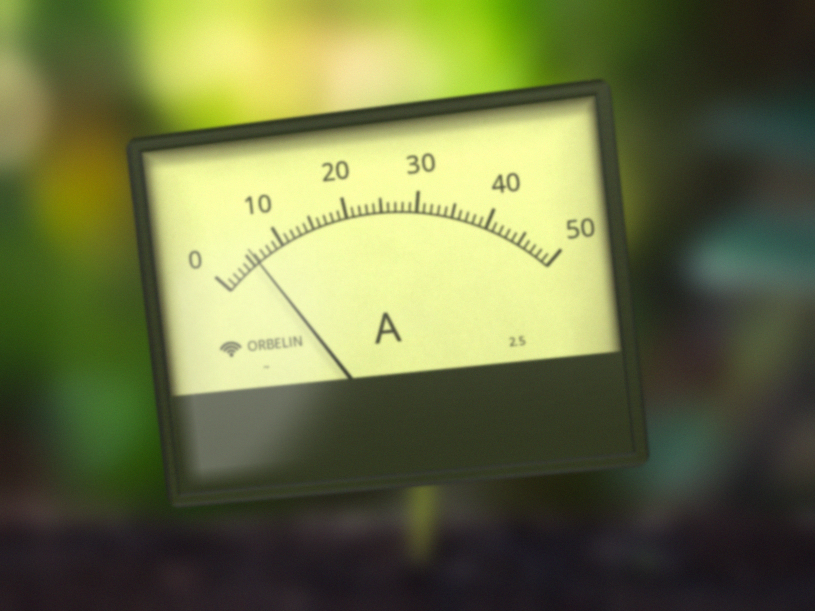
6 A
